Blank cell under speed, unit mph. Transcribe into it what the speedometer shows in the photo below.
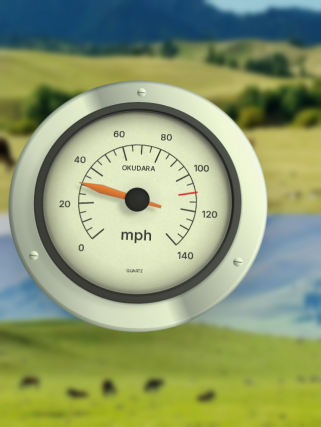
30 mph
